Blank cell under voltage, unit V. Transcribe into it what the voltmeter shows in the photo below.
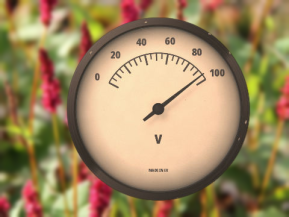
95 V
